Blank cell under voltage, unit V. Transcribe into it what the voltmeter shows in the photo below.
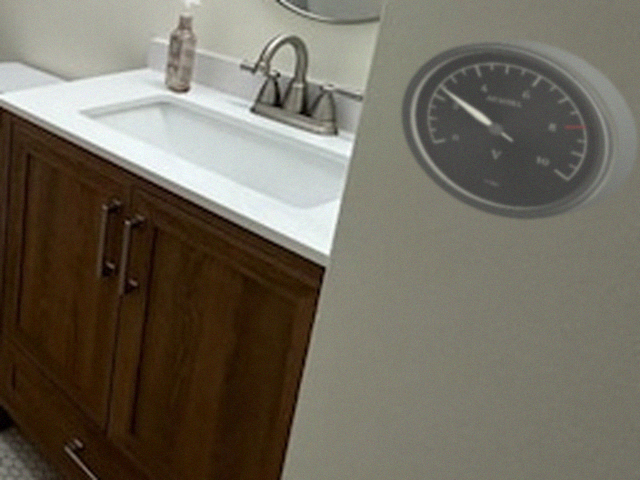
2.5 V
